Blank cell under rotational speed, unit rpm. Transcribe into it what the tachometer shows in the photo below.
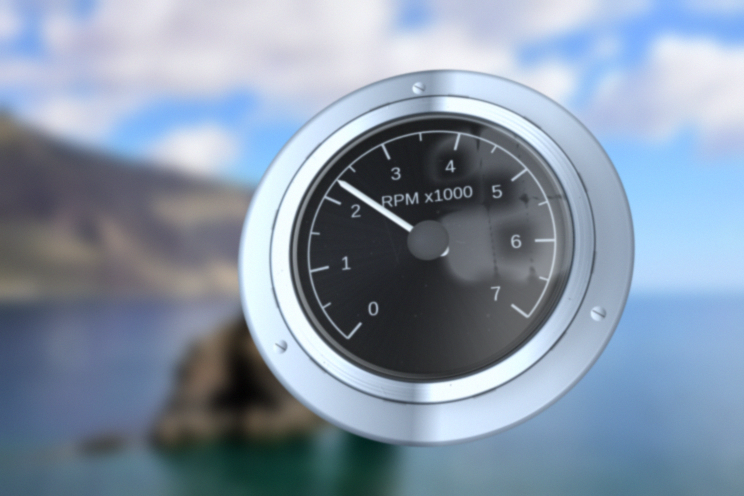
2250 rpm
